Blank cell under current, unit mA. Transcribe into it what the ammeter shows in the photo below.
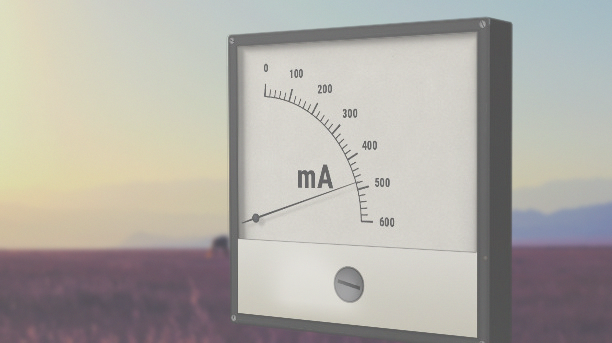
480 mA
